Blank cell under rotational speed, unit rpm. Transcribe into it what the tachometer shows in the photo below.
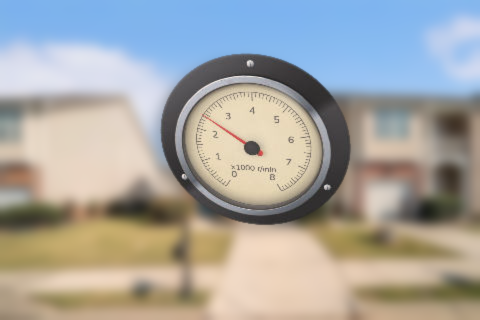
2500 rpm
